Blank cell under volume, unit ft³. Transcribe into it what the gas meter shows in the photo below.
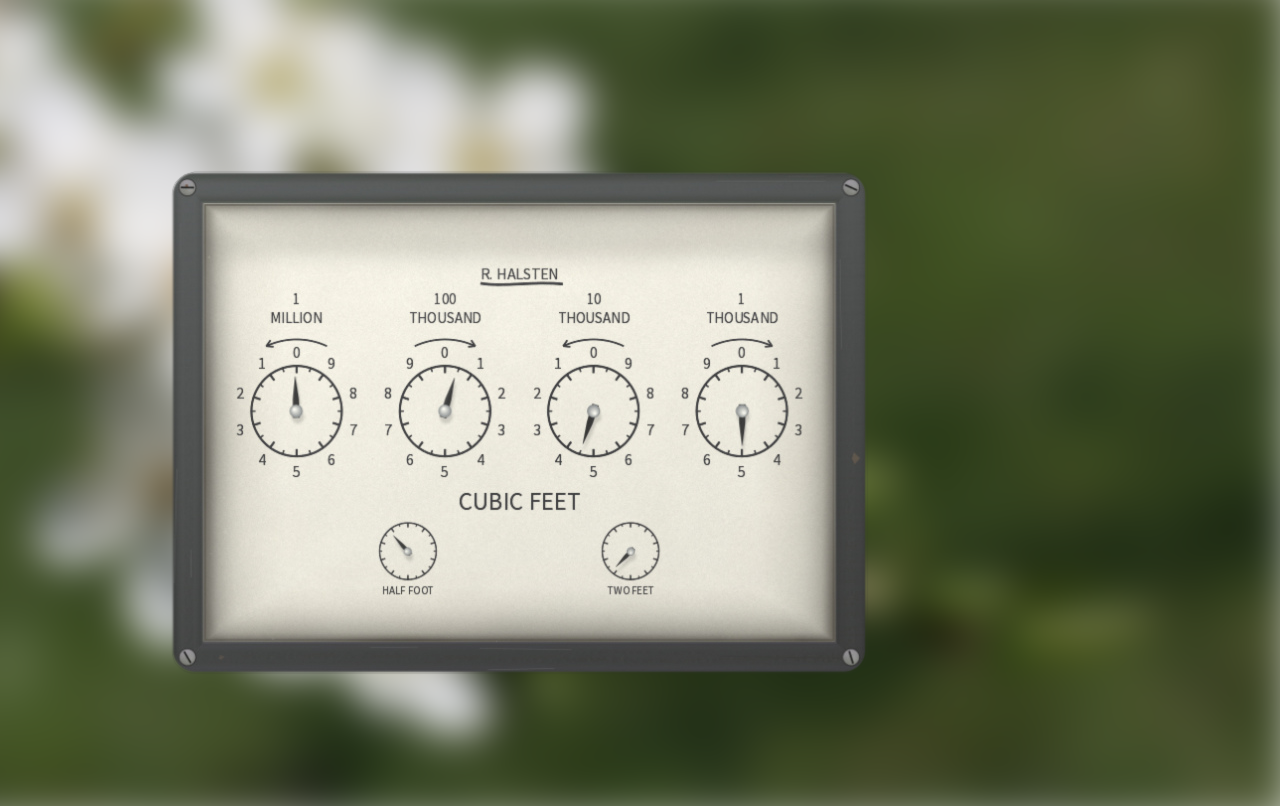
4500 ft³
